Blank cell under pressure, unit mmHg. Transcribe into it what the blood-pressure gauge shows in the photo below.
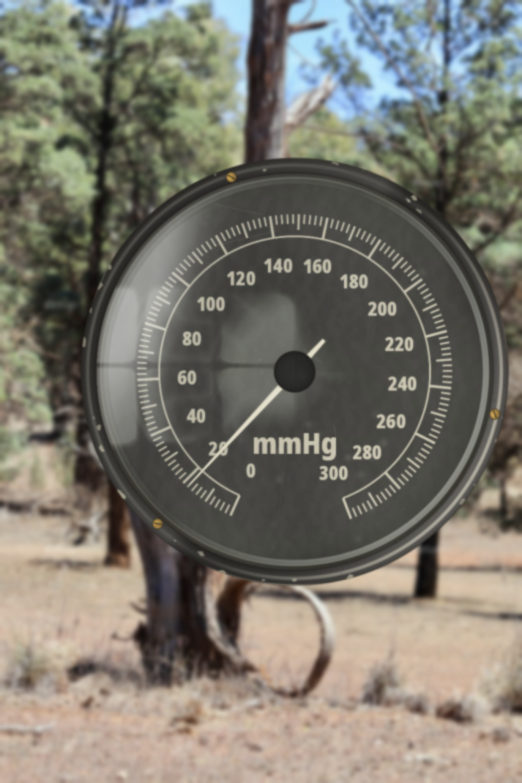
18 mmHg
